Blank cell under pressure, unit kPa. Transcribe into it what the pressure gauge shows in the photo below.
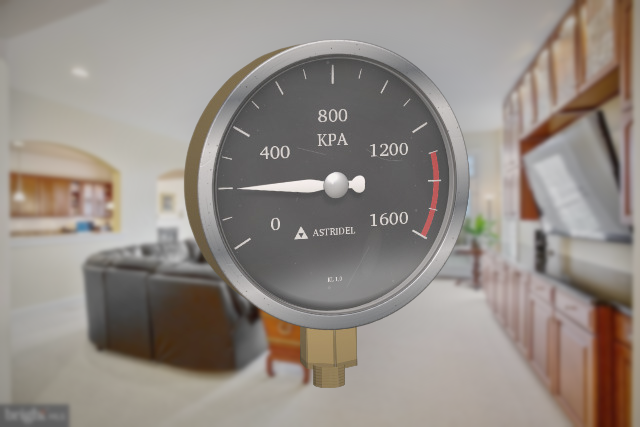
200 kPa
